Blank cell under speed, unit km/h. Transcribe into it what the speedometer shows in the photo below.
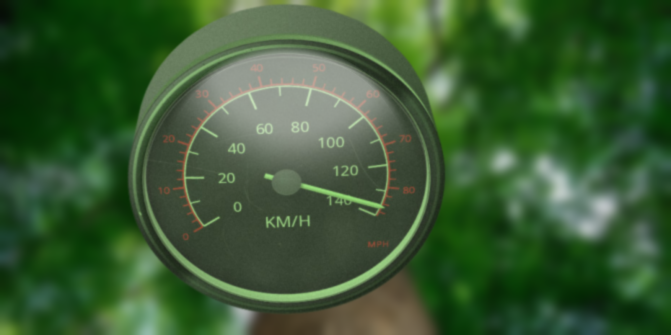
135 km/h
